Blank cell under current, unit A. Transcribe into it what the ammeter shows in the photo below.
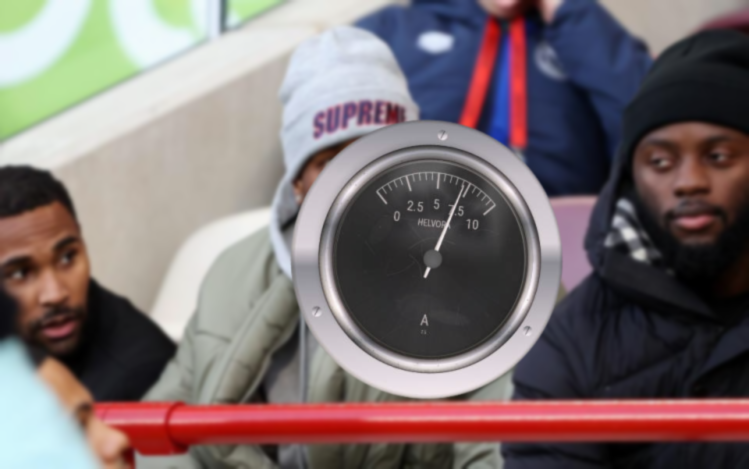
7 A
